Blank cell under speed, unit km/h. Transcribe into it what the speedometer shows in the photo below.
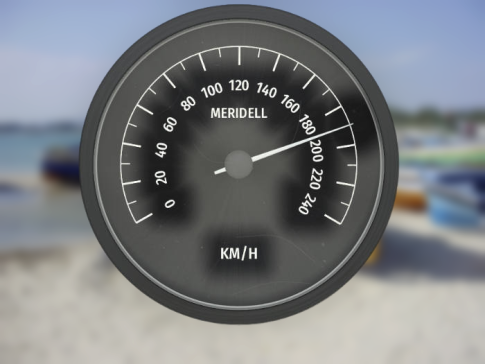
190 km/h
